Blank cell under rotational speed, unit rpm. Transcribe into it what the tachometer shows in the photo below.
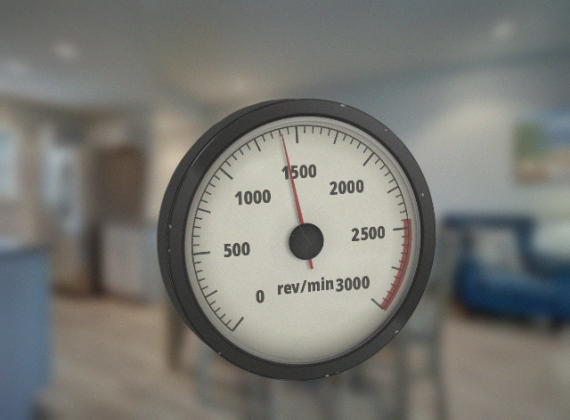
1400 rpm
